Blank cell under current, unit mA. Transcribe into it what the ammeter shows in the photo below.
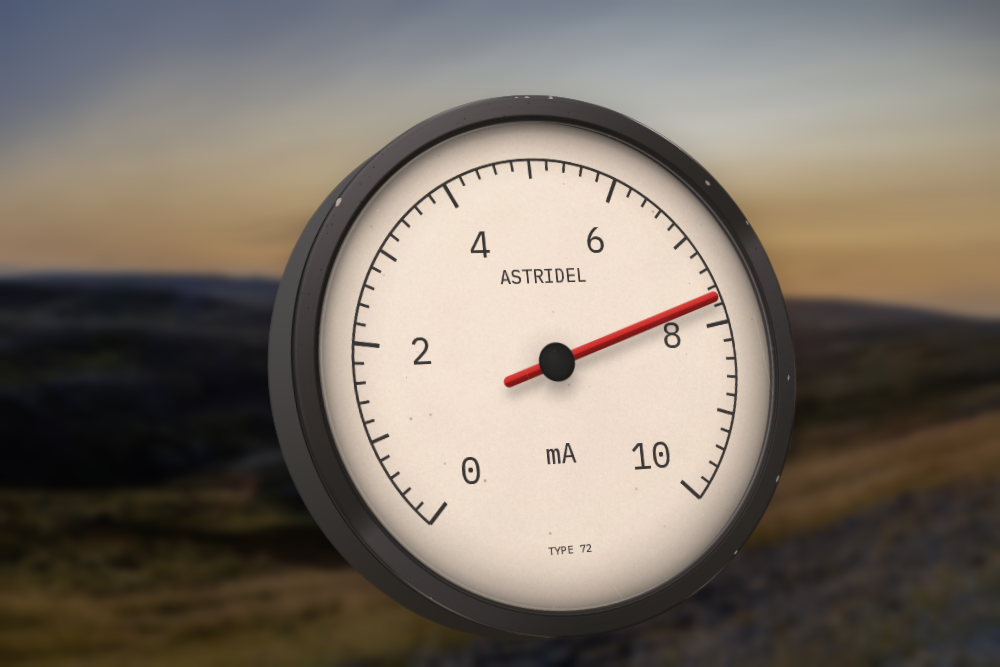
7.7 mA
